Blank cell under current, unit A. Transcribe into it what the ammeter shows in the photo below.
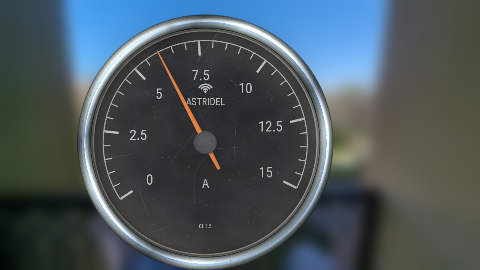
6 A
